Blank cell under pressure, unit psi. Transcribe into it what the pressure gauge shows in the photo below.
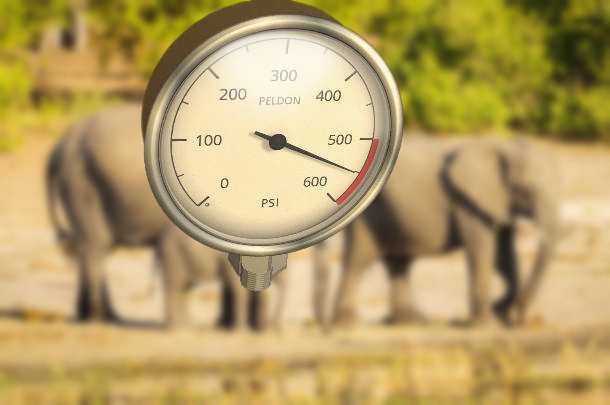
550 psi
